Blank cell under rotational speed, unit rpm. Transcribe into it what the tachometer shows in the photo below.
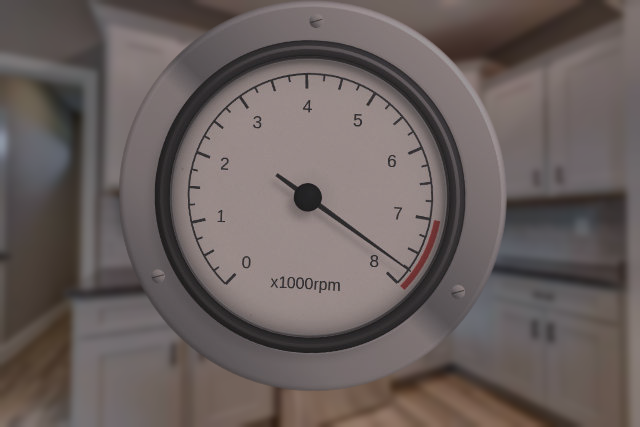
7750 rpm
